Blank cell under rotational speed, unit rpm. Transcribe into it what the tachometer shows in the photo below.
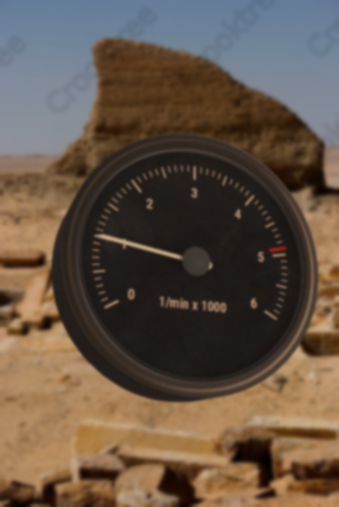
1000 rpm
